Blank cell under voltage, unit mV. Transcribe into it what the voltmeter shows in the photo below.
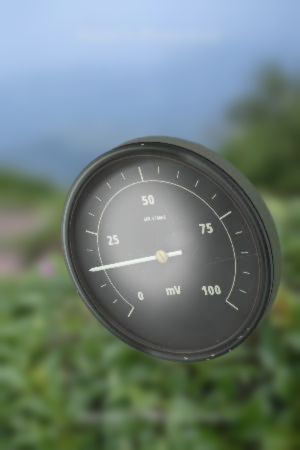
15 mV
